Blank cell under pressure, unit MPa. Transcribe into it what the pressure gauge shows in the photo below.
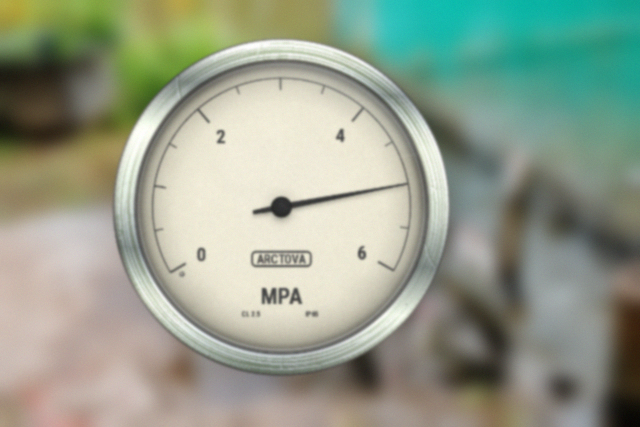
5 MPa
